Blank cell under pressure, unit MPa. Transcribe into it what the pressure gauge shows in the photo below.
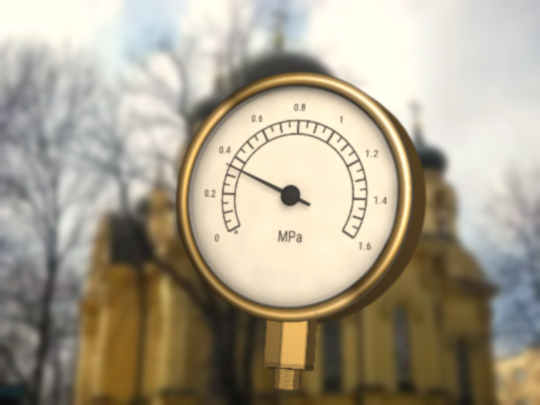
0.35 MPa
